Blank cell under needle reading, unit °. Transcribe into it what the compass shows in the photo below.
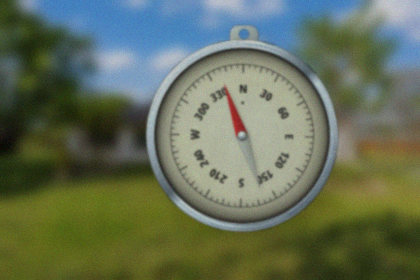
340 °
